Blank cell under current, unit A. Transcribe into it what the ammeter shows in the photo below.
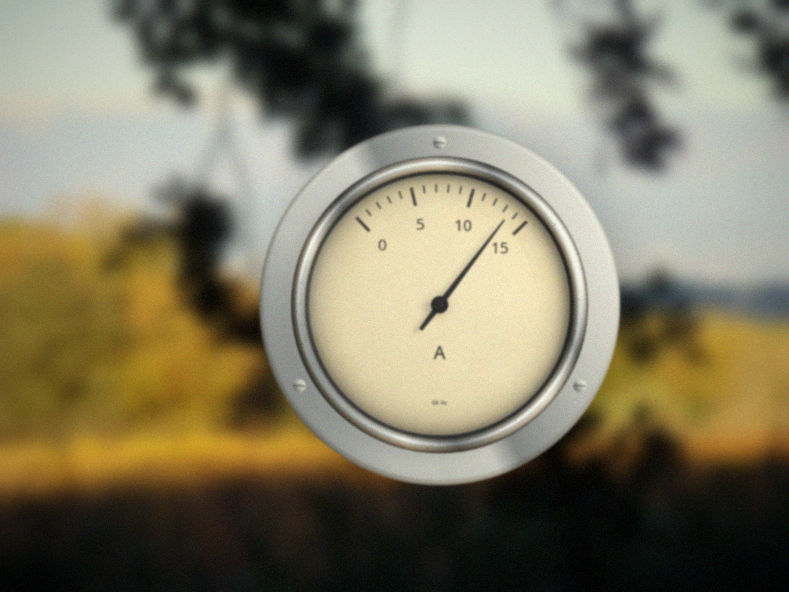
13.5 A
